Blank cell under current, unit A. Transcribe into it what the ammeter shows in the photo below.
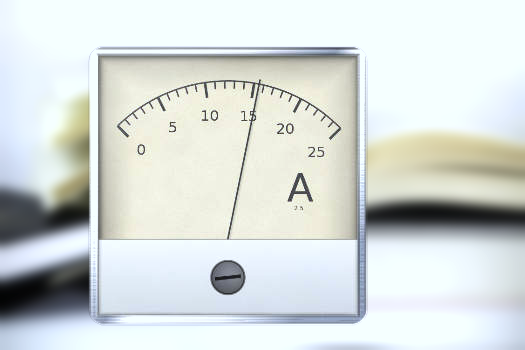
15.5 A
